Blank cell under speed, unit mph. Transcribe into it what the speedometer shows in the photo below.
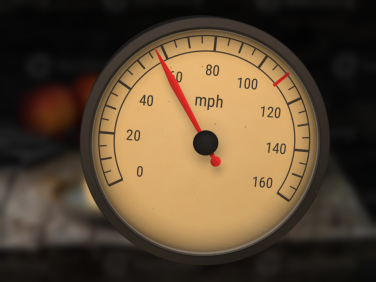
57.5 mph
